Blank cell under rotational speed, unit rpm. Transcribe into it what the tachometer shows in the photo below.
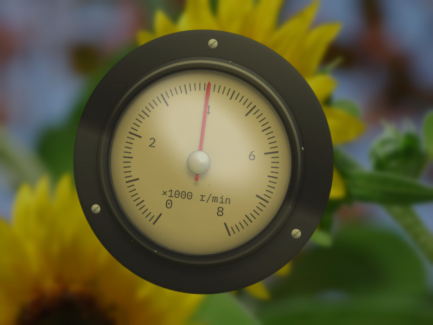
4000 rpm
